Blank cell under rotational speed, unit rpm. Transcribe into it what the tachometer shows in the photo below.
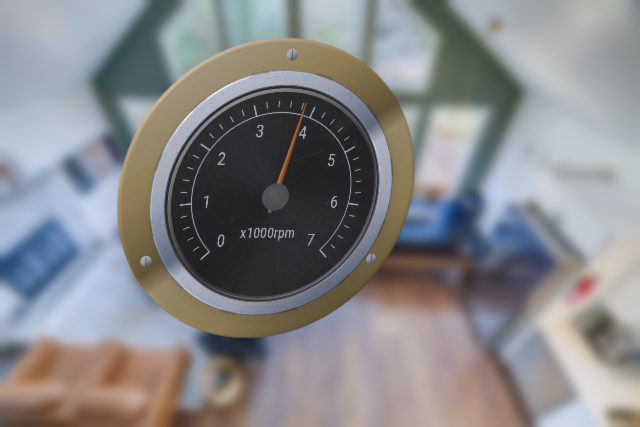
3800 rpm
